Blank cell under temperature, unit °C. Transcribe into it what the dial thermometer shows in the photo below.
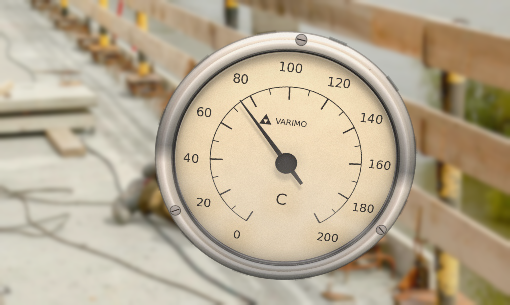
75 °C
